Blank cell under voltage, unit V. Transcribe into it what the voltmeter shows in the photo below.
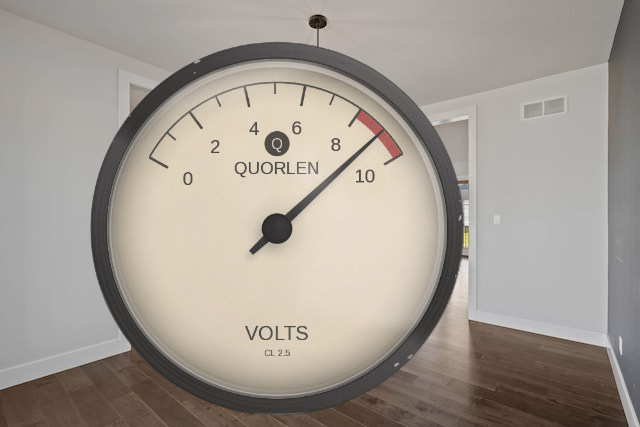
9 V
